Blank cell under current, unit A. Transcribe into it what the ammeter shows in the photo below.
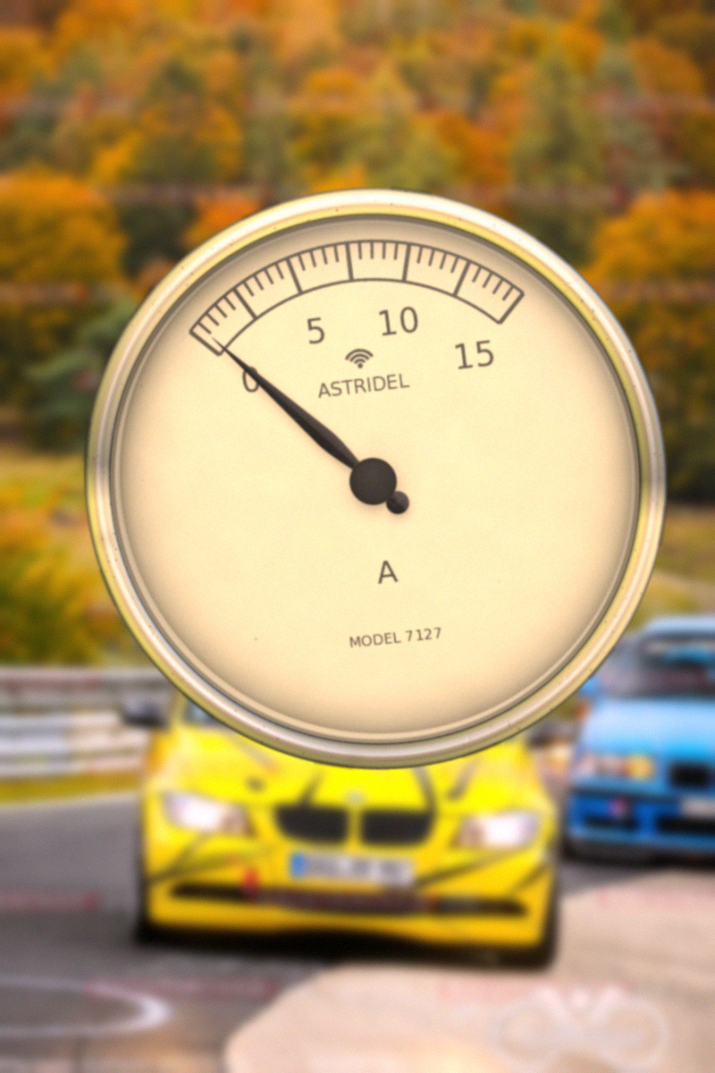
0.5 A
